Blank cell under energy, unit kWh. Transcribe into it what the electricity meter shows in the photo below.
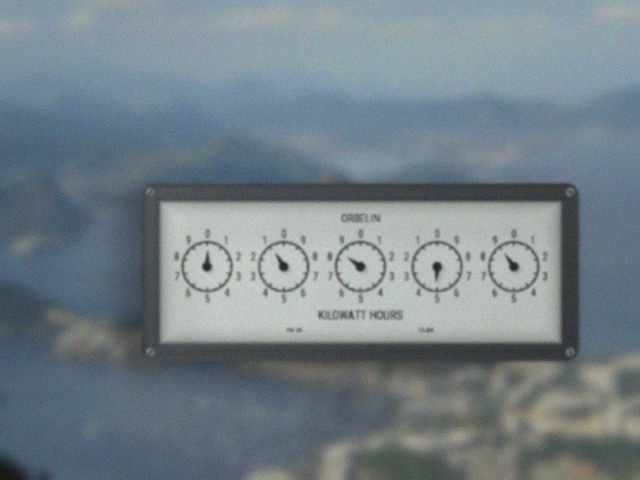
849 kWh
